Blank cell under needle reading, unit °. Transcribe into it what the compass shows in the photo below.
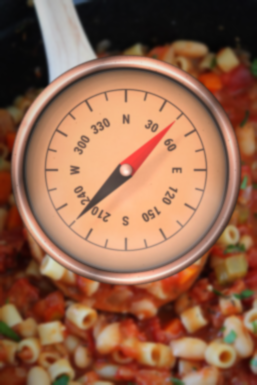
45 °
